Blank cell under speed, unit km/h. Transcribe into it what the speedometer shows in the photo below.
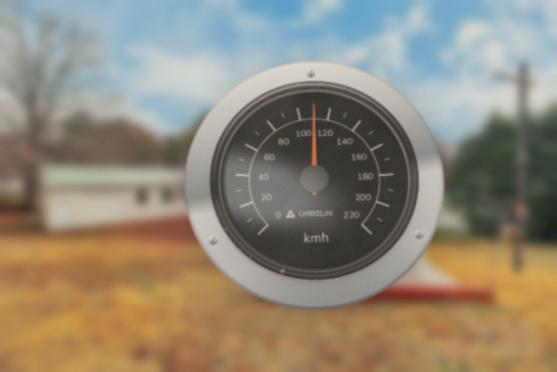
110 km/h
